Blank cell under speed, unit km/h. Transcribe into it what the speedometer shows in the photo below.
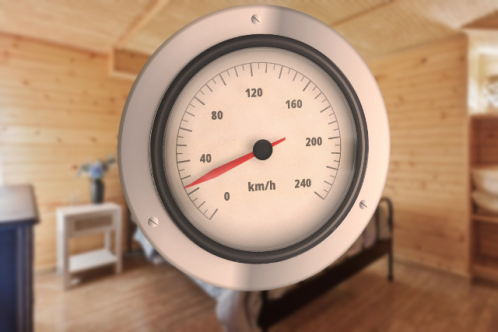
25 km/h
